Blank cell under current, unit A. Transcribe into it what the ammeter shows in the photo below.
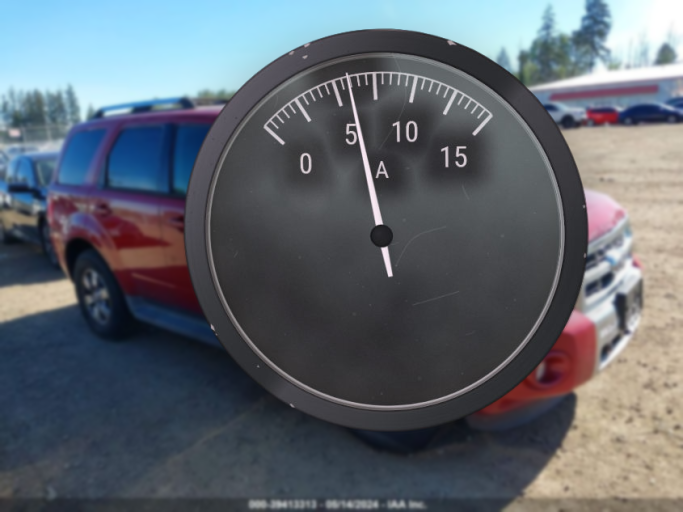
6 A
